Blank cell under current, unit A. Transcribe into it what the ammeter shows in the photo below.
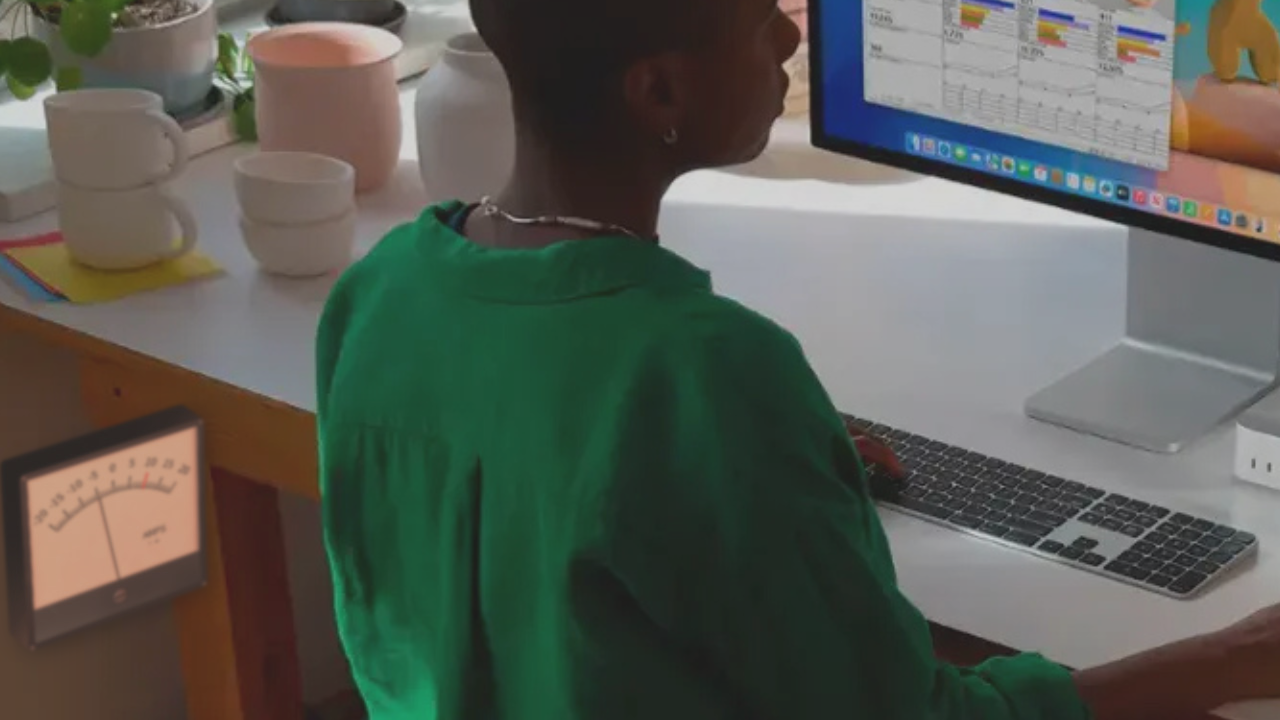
-5 A
